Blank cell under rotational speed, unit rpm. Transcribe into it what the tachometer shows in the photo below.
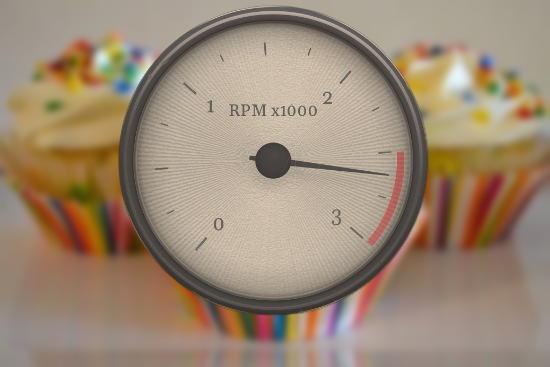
2625 rpm
